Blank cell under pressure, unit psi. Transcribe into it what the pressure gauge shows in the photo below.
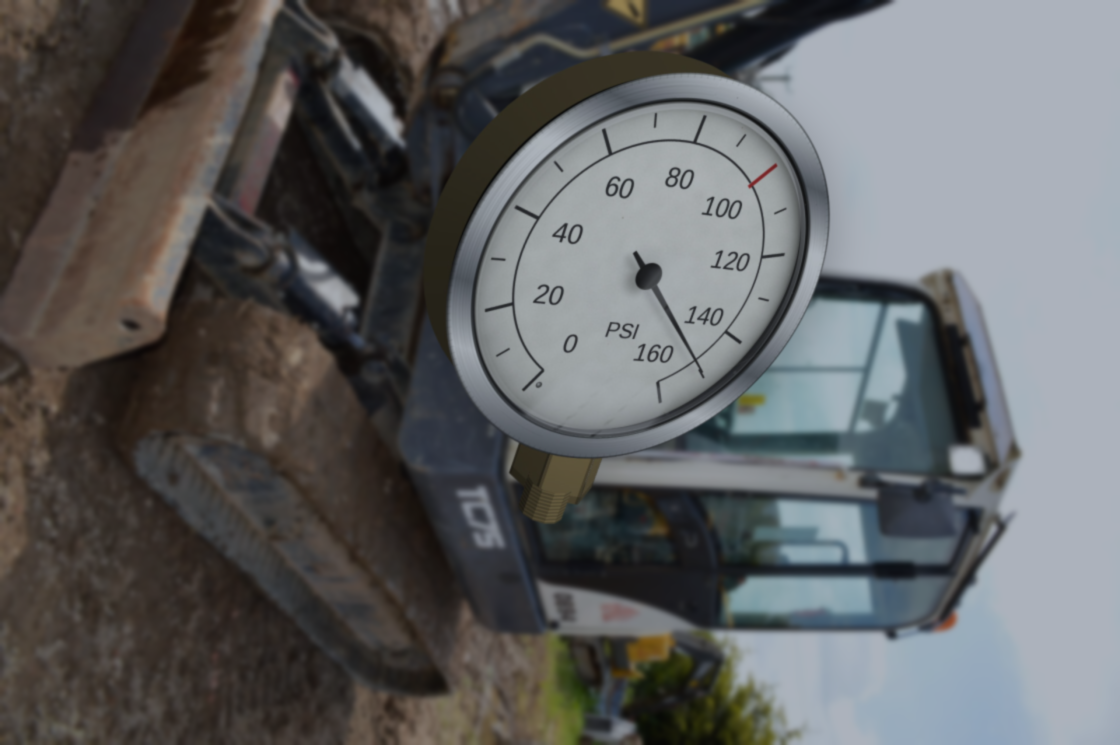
150 psi
